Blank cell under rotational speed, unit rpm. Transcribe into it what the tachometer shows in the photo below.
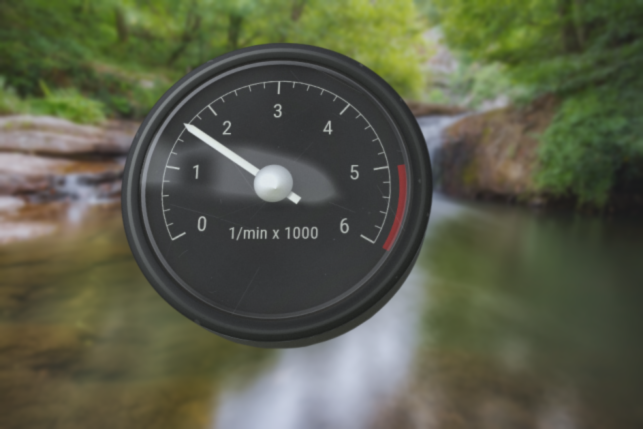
1600 rpm
